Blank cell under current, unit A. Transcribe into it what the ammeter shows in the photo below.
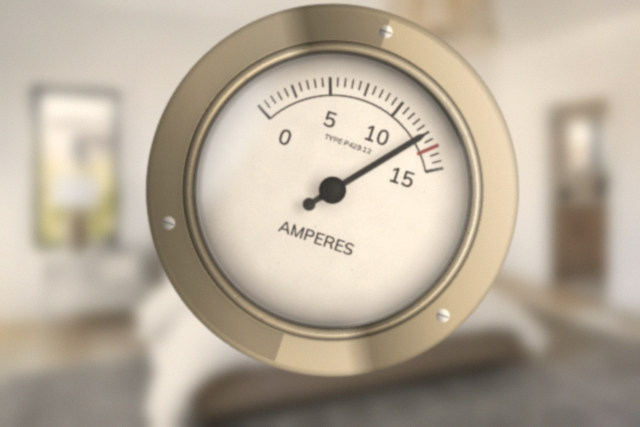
12.5 A
